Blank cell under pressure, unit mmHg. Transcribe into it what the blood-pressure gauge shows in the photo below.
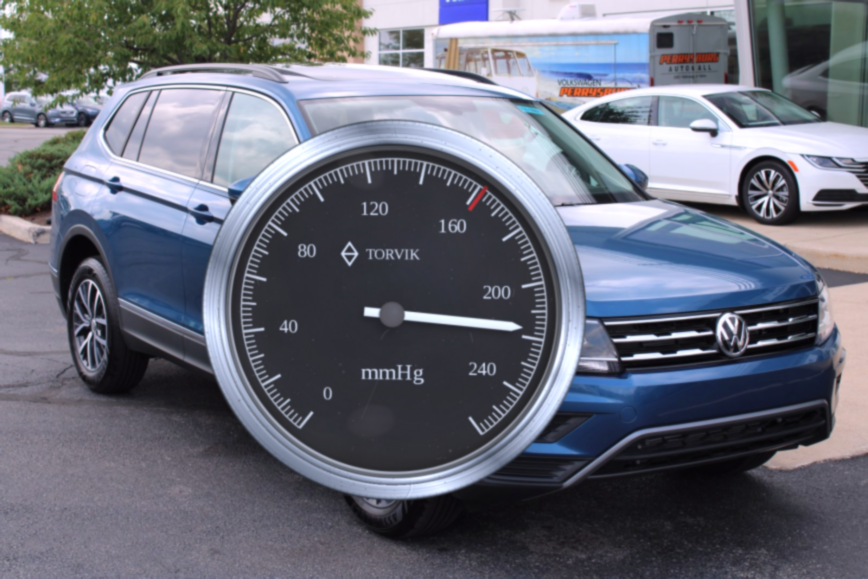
216 mmHg
